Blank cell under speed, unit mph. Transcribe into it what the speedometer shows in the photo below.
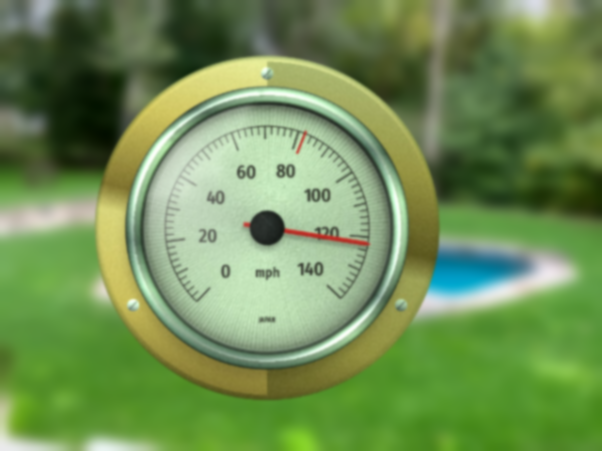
122 mph
